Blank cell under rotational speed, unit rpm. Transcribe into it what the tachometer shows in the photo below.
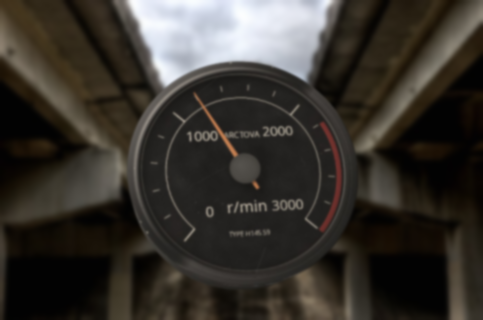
1200 rpm
